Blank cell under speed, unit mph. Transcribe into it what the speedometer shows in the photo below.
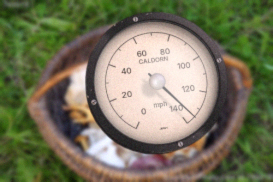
135 mph
